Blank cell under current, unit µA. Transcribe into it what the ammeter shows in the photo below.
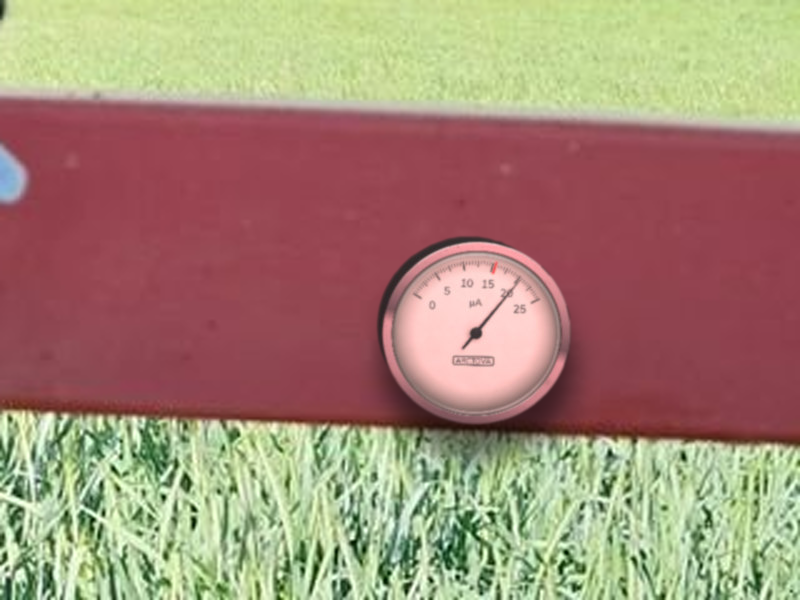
20 µA
